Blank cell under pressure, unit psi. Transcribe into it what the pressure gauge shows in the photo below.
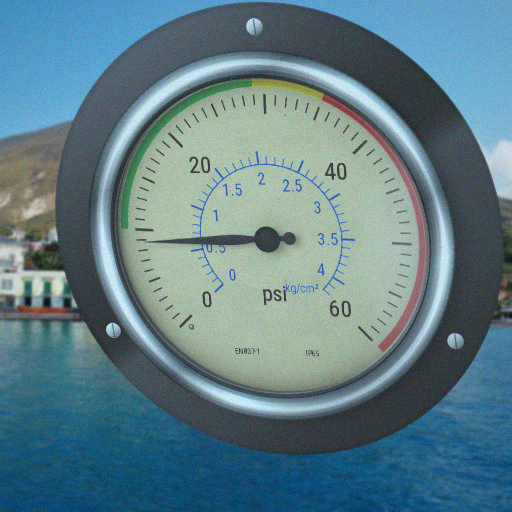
9 psi
